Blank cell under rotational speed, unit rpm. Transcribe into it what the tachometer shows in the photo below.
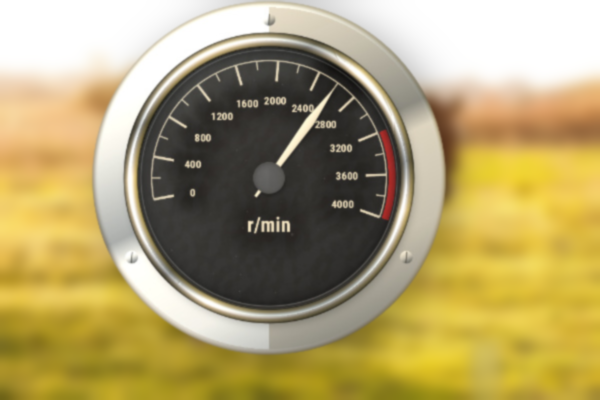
2600 rpm
